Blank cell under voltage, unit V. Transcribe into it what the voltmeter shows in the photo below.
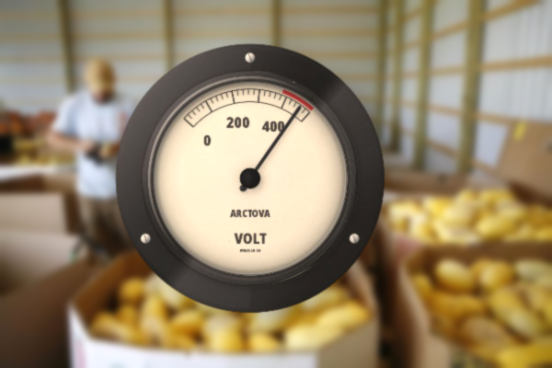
460 V
